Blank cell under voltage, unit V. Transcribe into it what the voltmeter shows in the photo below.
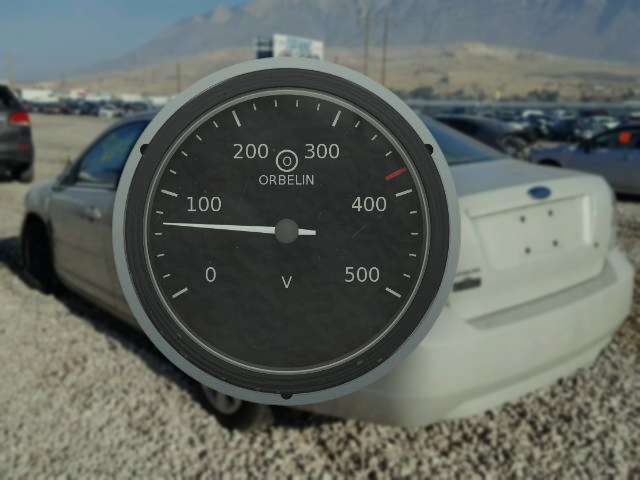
70 V
